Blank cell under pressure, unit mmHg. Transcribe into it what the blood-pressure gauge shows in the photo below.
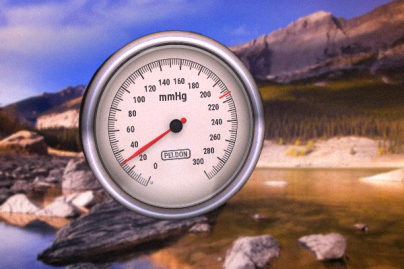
30 mmHg
